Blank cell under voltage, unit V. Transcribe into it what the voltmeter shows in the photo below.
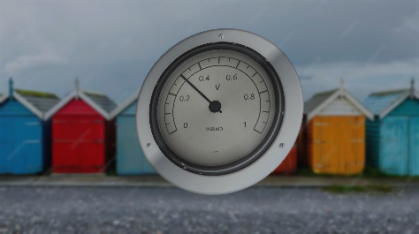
0.3 V
